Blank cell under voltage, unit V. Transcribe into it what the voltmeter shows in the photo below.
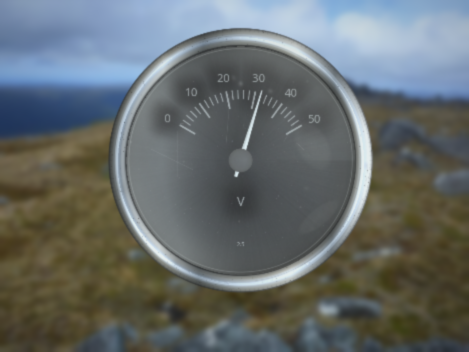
32 V
